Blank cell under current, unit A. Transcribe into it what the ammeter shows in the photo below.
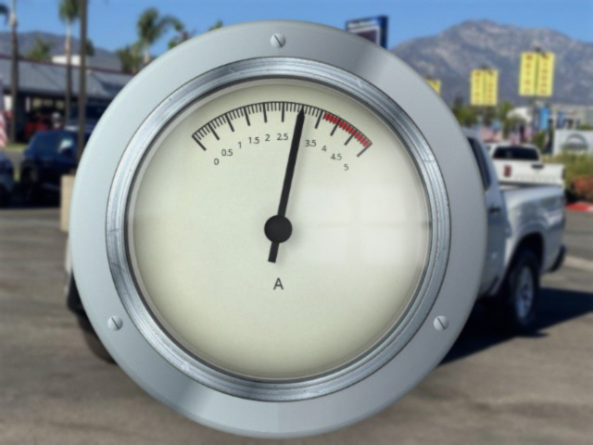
3 A
